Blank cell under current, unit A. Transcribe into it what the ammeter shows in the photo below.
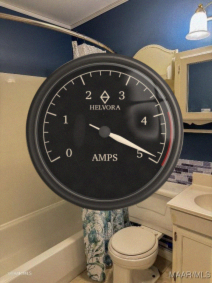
4.9 A
